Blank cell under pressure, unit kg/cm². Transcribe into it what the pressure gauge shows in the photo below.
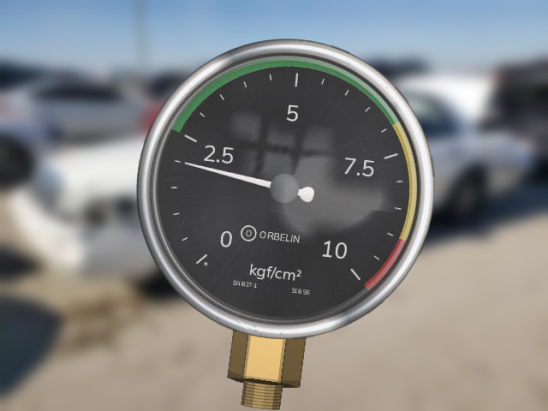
2 kg/cm²
